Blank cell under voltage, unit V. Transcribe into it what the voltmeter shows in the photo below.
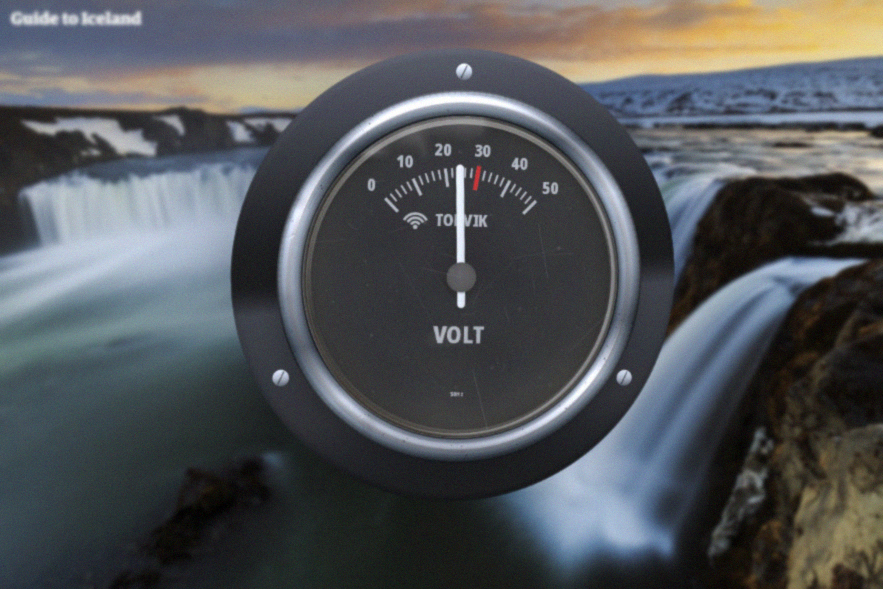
24 V
